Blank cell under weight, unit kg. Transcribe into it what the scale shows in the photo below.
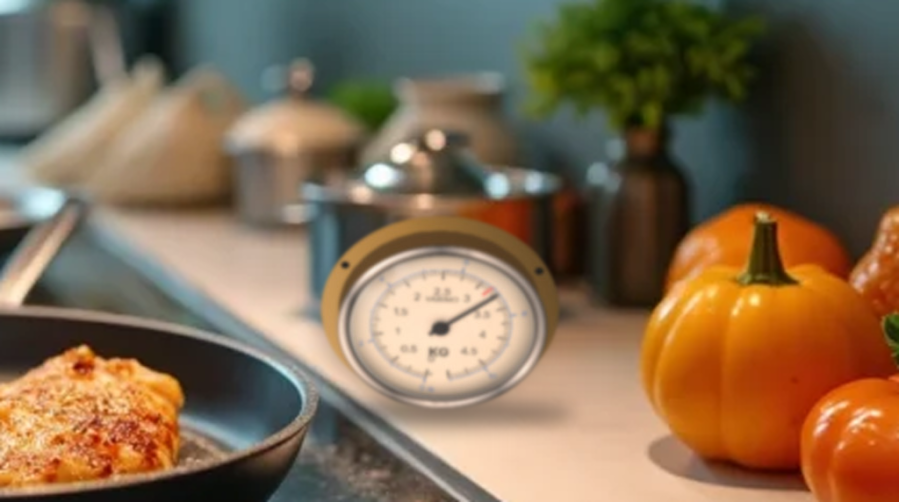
3.25 kg
